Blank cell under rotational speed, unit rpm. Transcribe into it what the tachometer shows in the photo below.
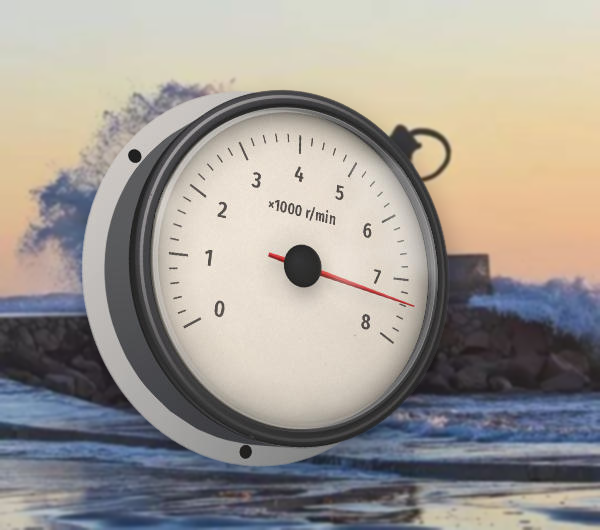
7400 rpm
